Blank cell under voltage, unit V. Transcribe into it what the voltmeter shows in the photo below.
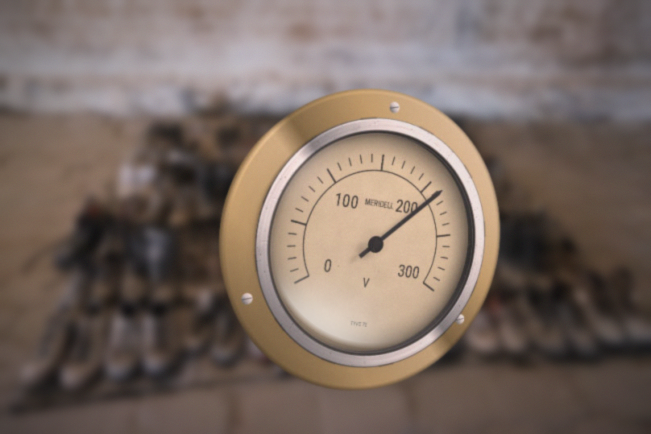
210 V
